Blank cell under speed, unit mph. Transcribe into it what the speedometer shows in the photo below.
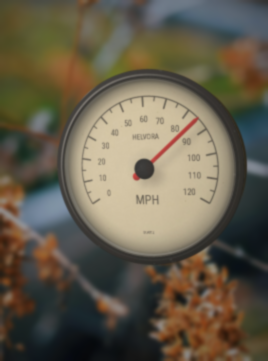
85 mph
